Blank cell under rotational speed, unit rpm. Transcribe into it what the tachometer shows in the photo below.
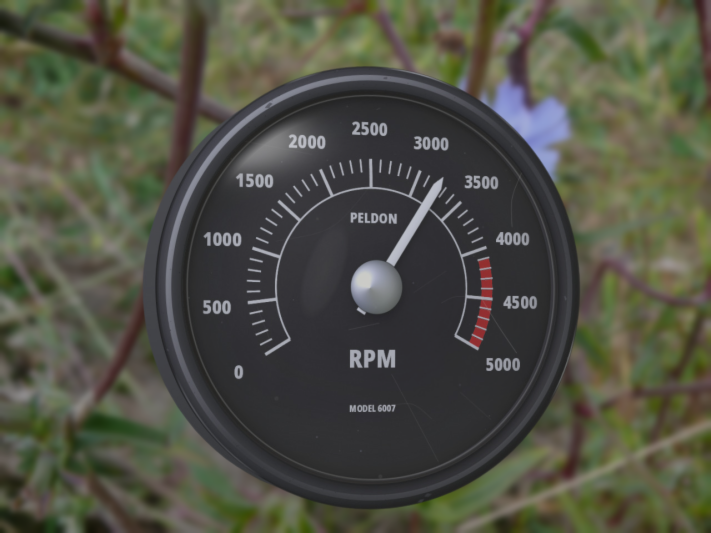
3200 rpm
